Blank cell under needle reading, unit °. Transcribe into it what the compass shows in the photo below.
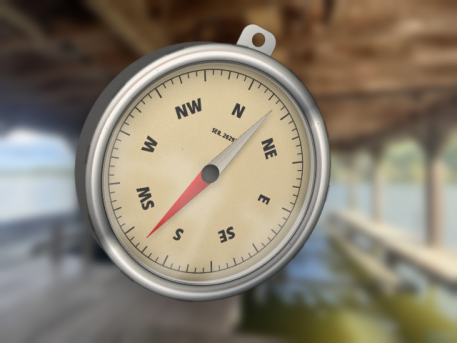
200 °
